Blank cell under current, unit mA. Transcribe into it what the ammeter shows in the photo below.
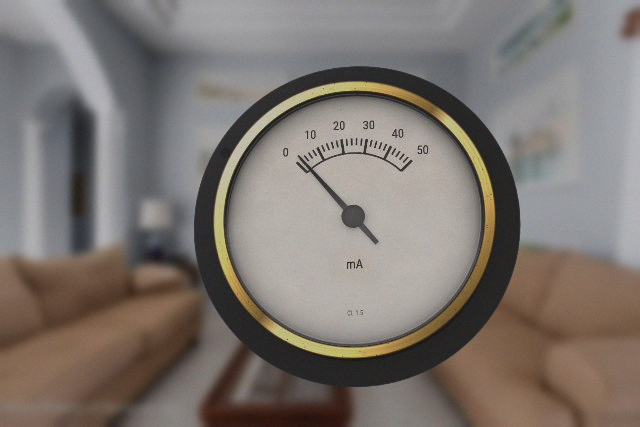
2 mA
